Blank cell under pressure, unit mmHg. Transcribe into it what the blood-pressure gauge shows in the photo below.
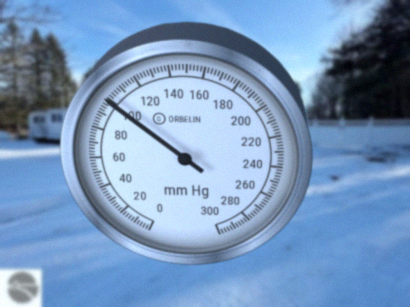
100 mmHg
